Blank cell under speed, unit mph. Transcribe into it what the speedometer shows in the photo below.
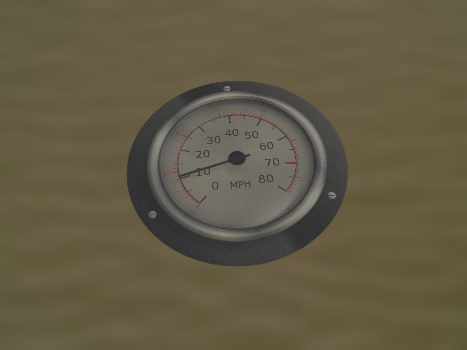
10 mph
